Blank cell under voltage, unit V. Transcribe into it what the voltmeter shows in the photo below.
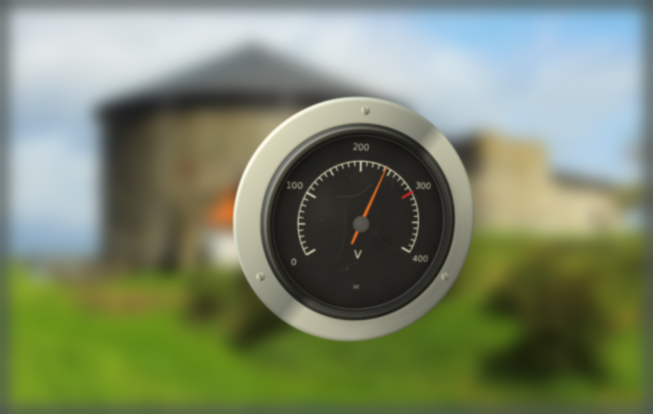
240 V
